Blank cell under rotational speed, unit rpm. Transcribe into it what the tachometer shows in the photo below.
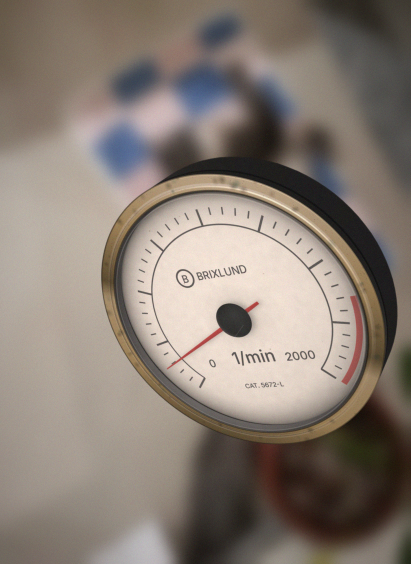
150 rpm
